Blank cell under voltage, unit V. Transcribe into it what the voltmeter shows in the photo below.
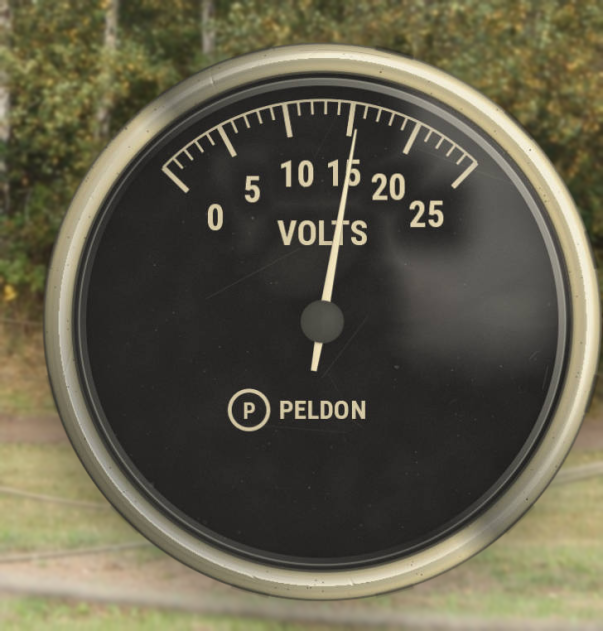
15.5 V
